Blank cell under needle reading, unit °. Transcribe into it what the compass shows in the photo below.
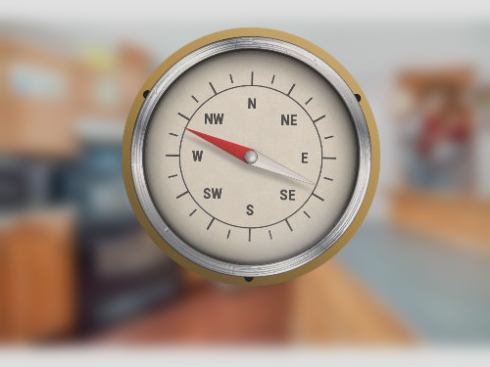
292.5 °
